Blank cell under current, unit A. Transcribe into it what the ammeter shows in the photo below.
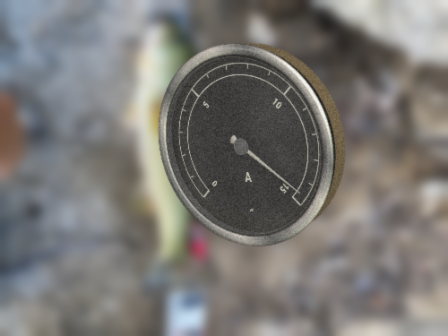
14.5 A
